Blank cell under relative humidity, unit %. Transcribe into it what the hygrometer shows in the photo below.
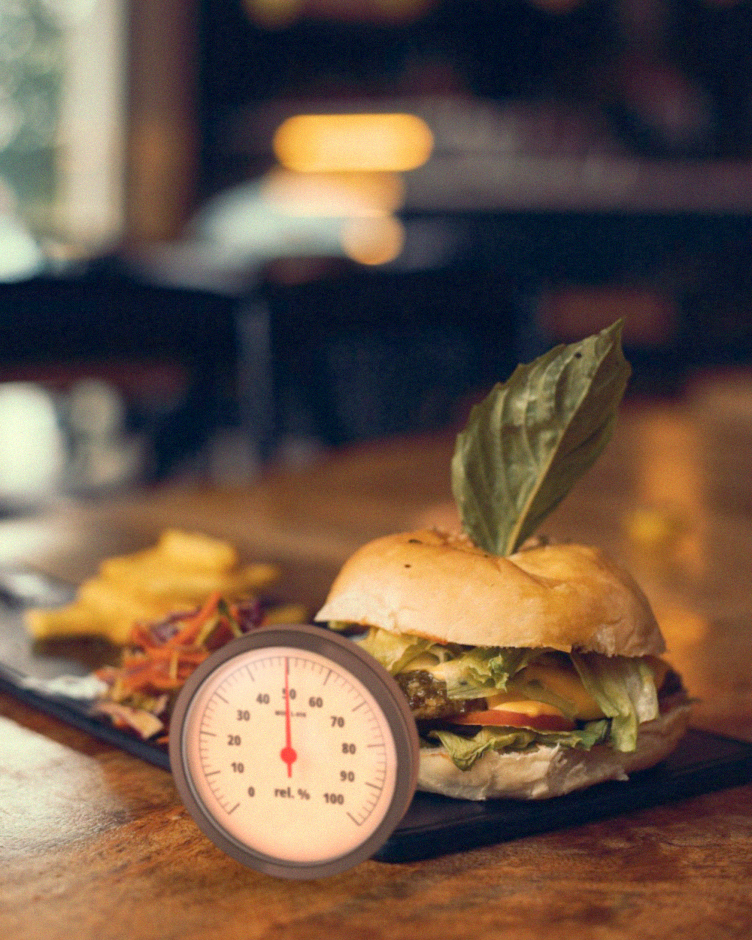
50 %
